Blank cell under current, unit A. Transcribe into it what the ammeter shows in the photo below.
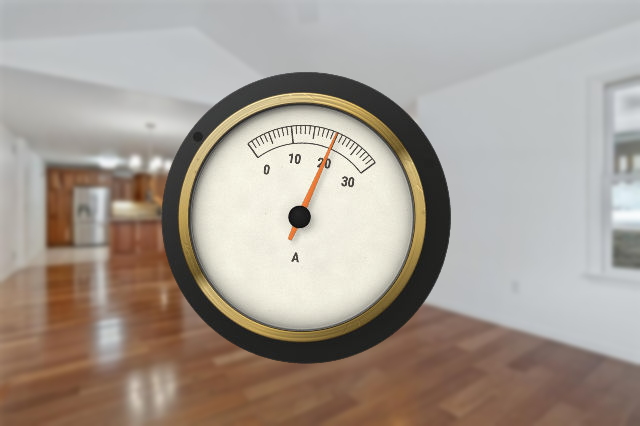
20 A
